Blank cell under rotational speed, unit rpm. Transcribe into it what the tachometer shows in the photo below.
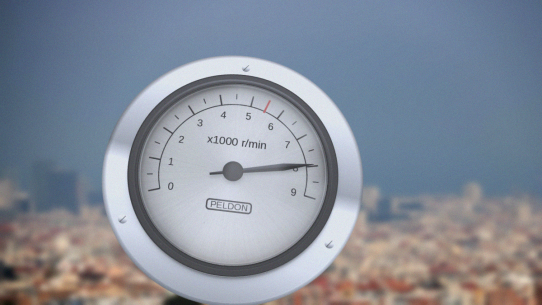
8000 rpm
